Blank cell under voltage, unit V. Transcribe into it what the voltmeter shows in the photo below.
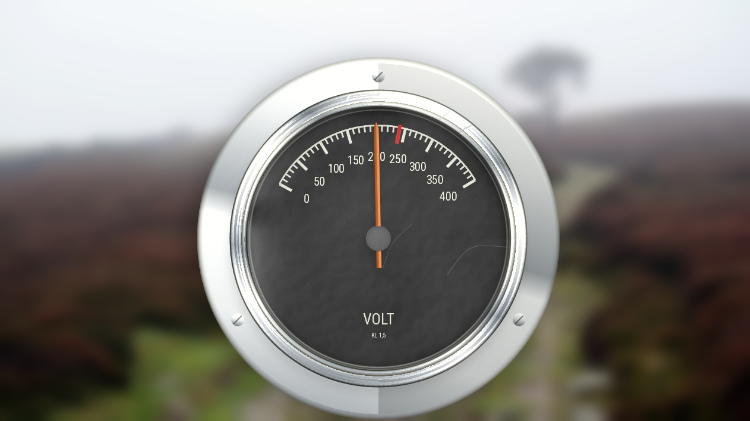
200 V
